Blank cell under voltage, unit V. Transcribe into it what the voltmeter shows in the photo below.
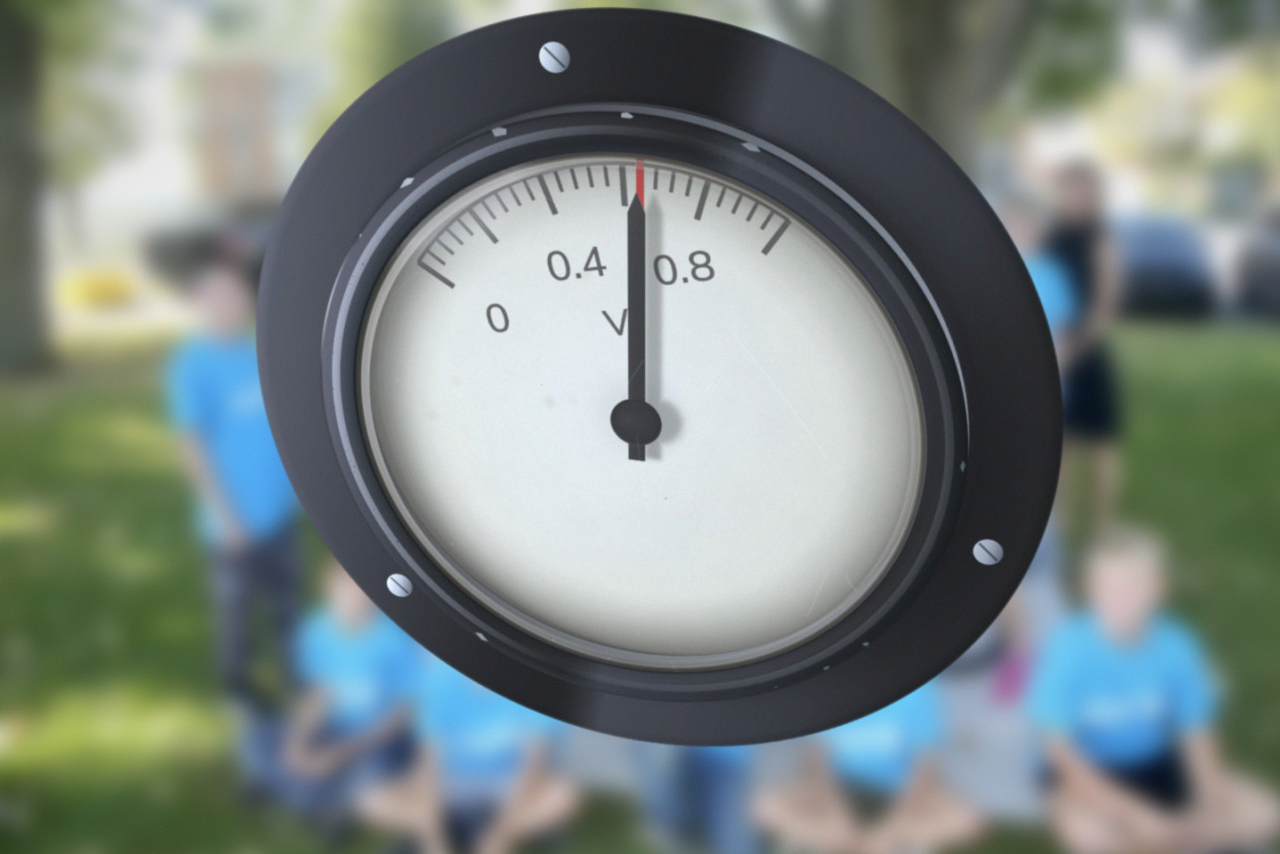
0.64 V
